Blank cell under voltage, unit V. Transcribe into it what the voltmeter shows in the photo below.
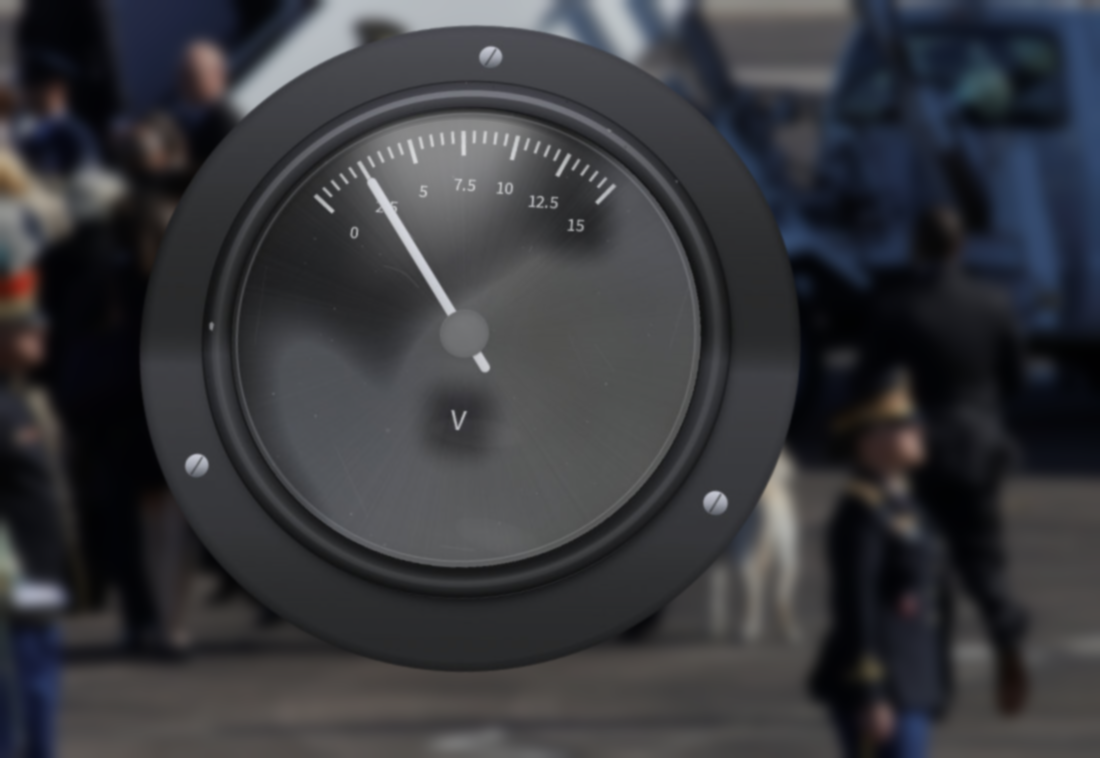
2.5 V
